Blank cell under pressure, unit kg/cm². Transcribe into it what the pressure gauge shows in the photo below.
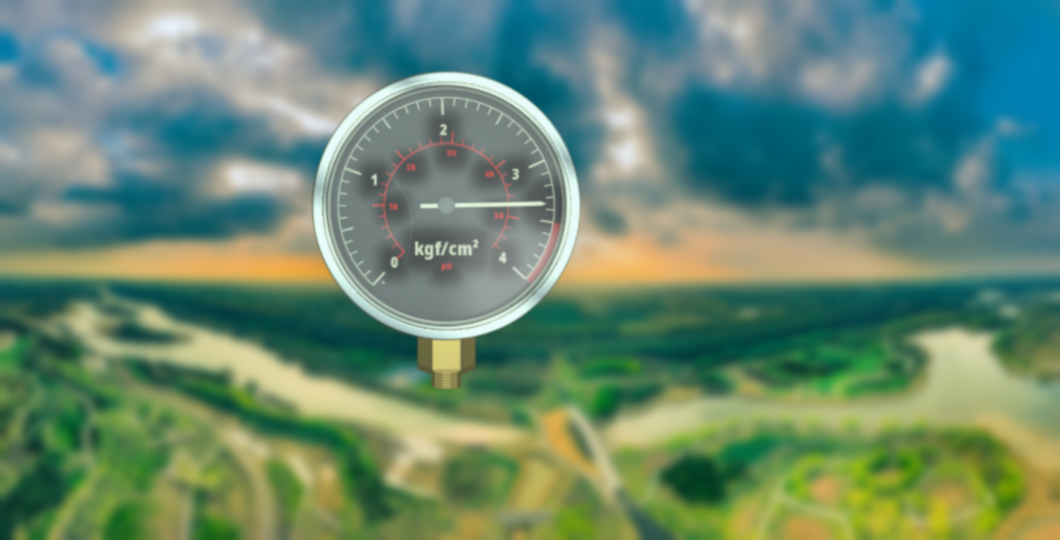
3.35 kg/cm²
